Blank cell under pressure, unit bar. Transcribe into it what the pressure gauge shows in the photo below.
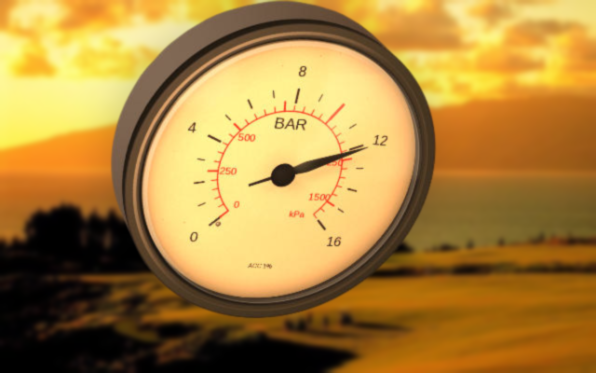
12 bar
